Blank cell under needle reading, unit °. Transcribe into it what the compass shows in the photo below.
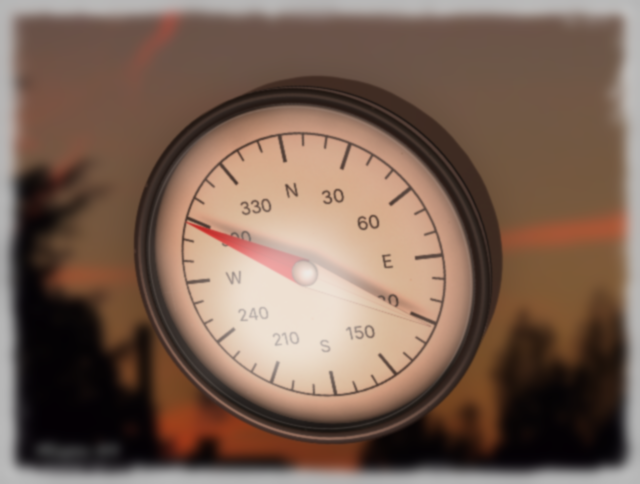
300 °
